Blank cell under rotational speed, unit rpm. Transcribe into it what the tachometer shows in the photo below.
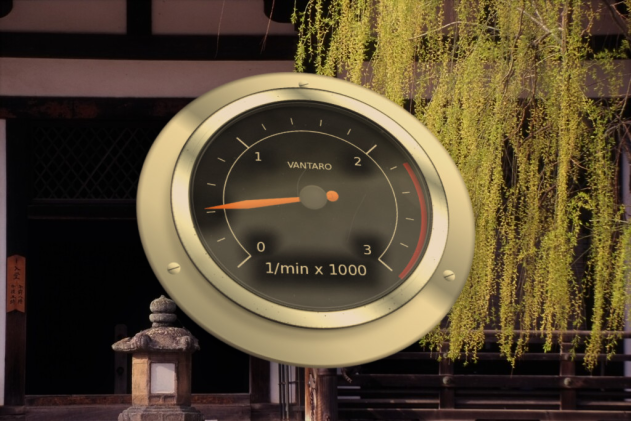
400 rpm
